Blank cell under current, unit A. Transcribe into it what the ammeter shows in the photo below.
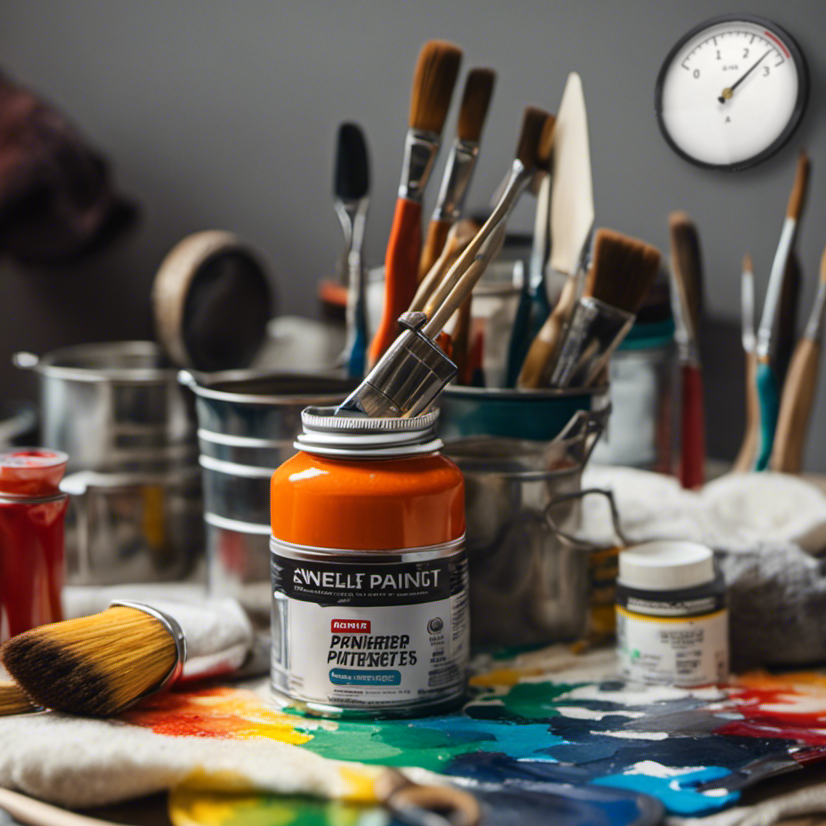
2.6 A
